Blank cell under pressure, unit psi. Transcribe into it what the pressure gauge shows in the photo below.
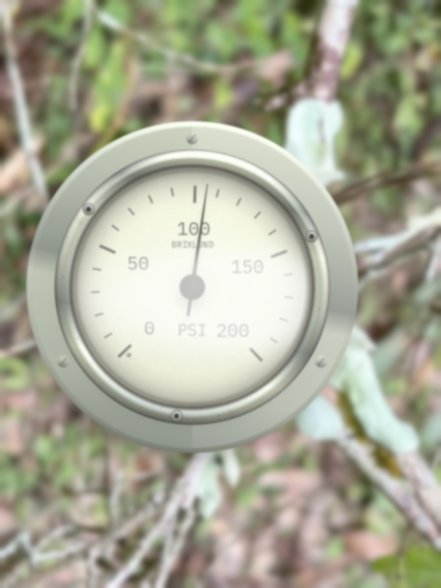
105 psi
